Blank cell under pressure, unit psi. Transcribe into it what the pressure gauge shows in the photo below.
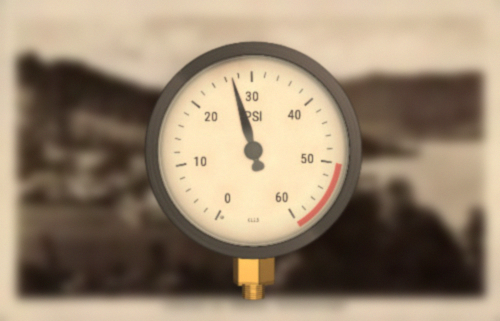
27 psi
